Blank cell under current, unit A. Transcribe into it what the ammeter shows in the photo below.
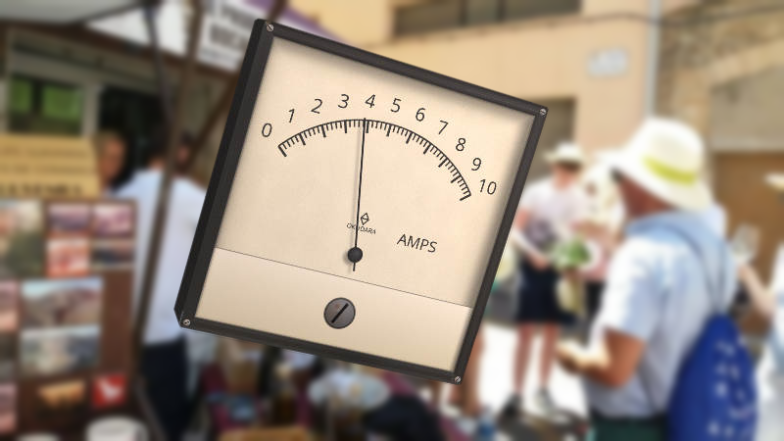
3.8 A
